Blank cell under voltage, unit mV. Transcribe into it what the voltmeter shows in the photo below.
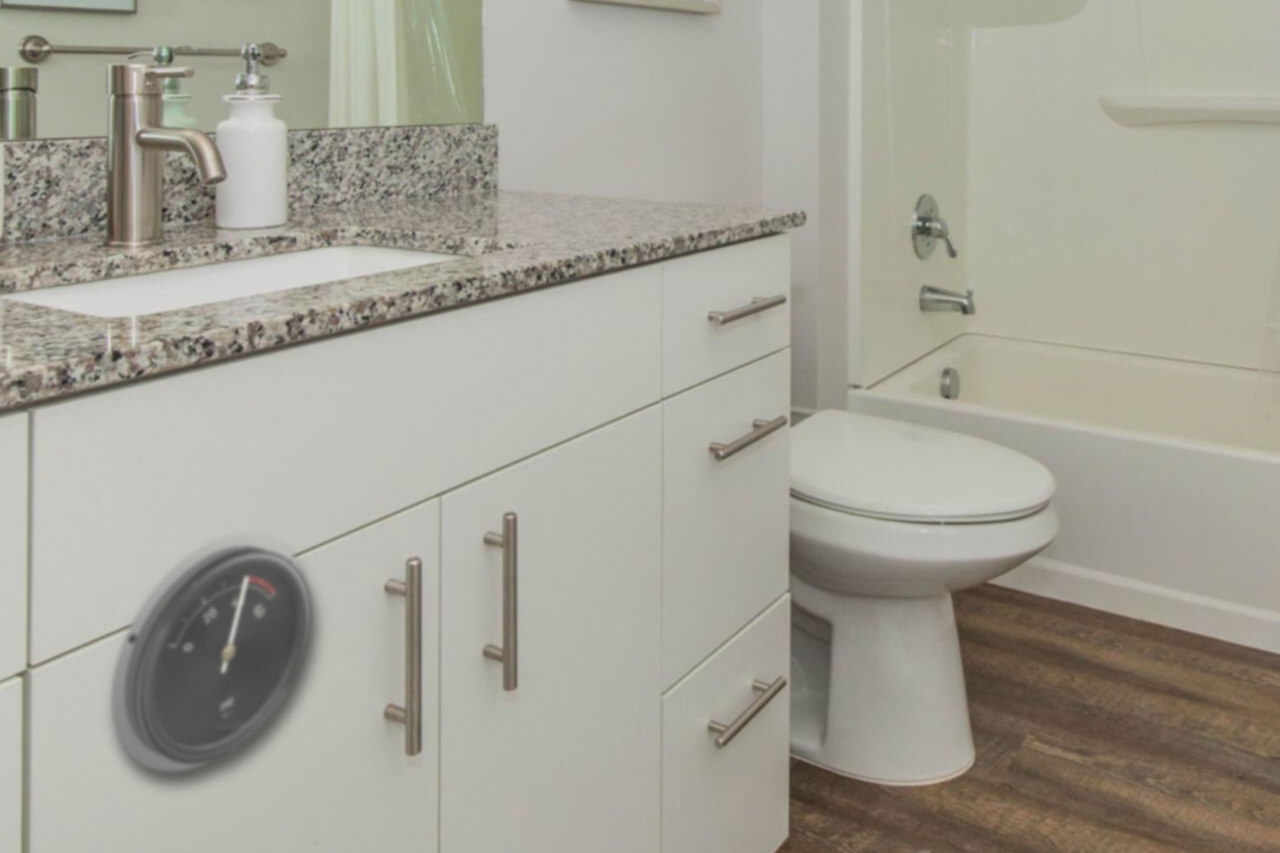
40 mV
